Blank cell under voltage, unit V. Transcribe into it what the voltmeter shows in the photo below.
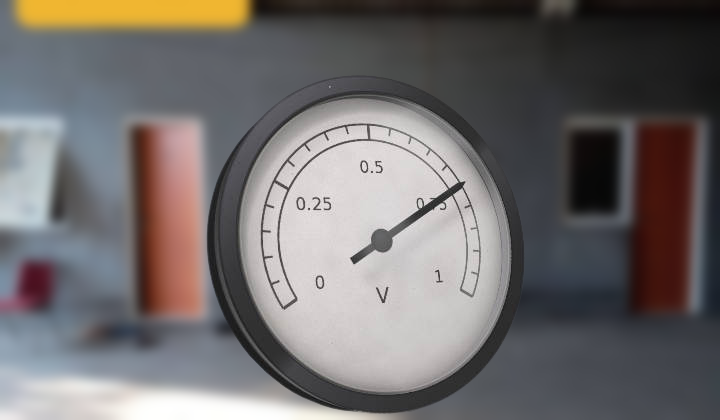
0.75 V
